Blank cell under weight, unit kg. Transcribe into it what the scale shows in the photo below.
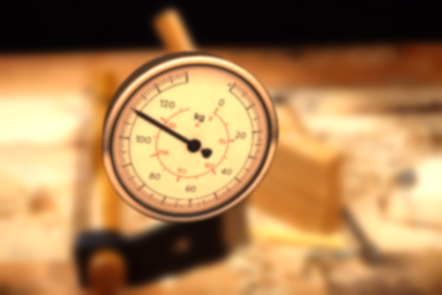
110 kg
